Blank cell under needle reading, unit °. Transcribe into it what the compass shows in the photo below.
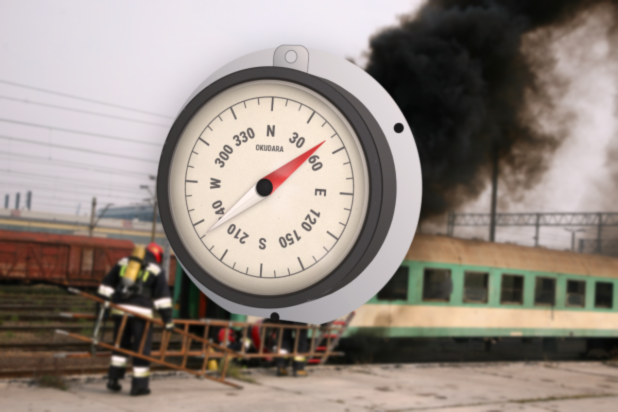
50 °
